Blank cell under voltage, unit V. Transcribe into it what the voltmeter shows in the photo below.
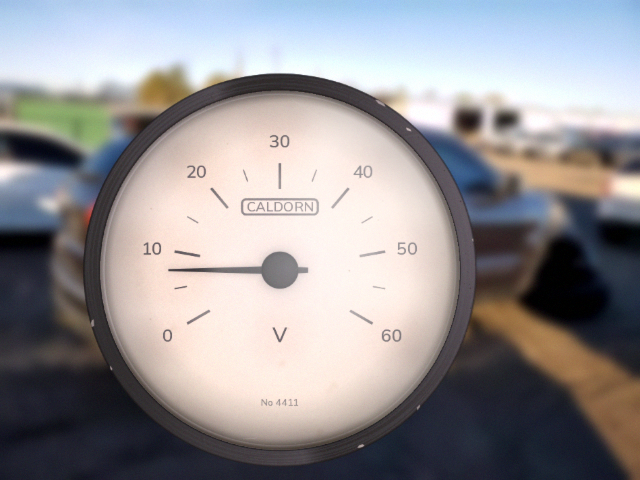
7.5 V
